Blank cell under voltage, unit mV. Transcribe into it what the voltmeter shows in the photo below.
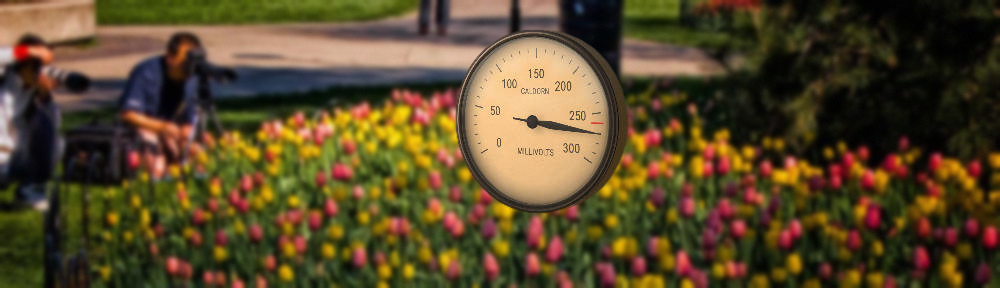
270 mV
